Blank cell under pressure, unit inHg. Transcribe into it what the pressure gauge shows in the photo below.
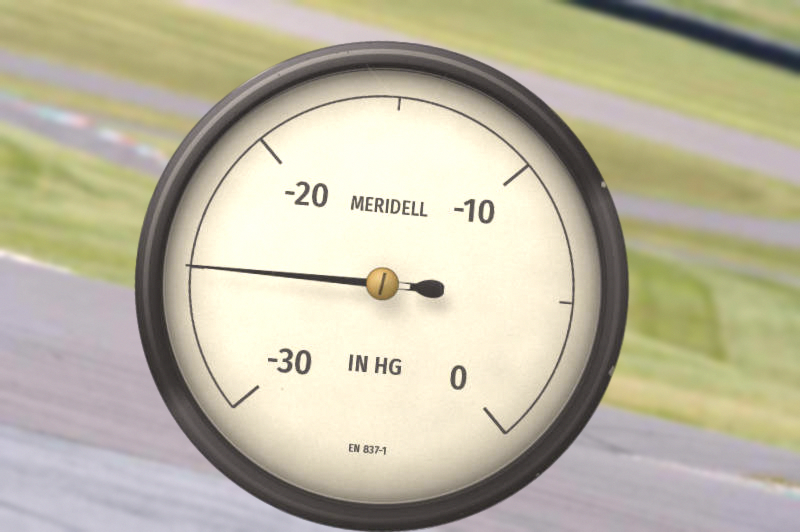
-25 inHg
